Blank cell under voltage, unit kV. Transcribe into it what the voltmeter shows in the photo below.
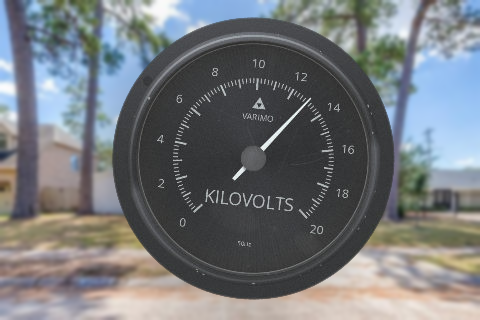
13 kV
